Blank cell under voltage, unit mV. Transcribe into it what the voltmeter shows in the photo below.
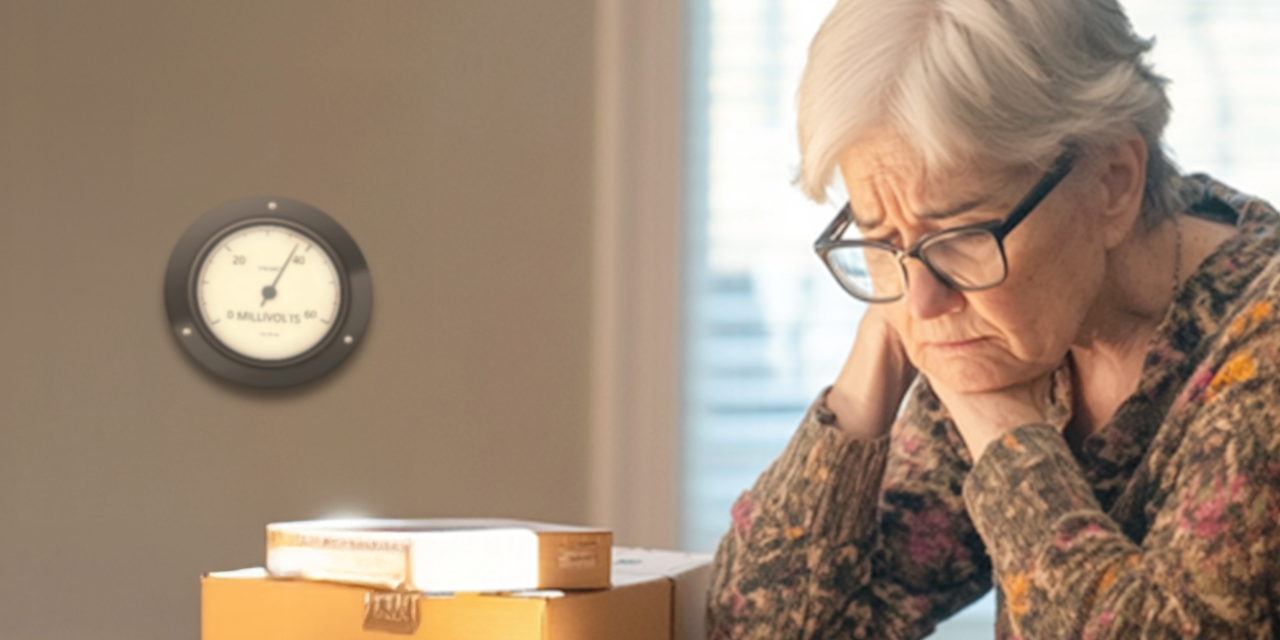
37.5 mV
